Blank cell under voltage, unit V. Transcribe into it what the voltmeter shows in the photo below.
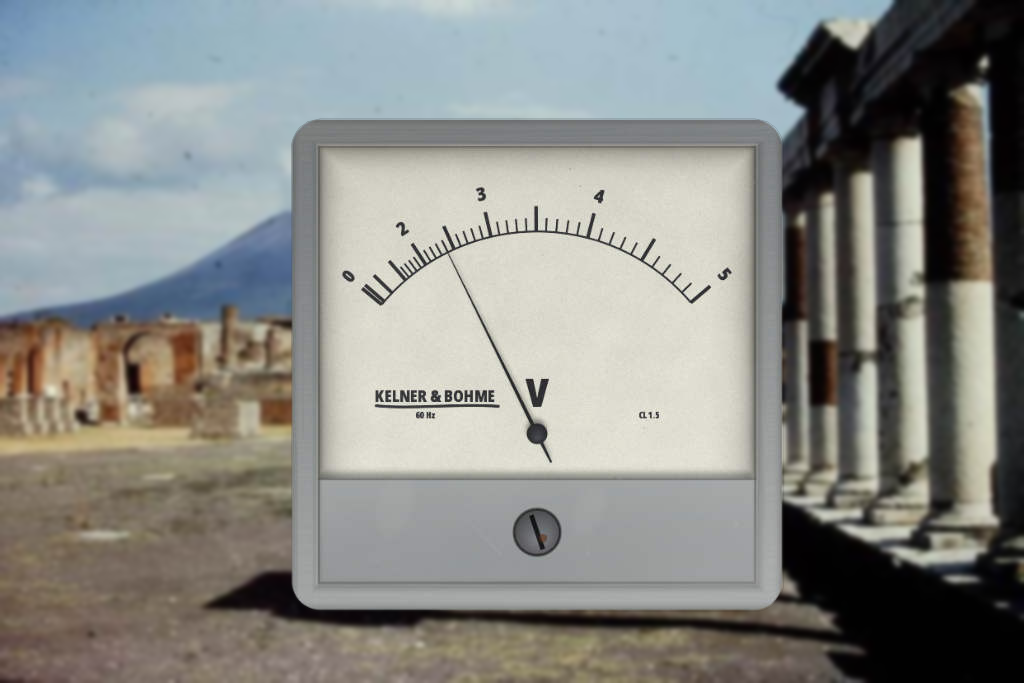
2.4 V
